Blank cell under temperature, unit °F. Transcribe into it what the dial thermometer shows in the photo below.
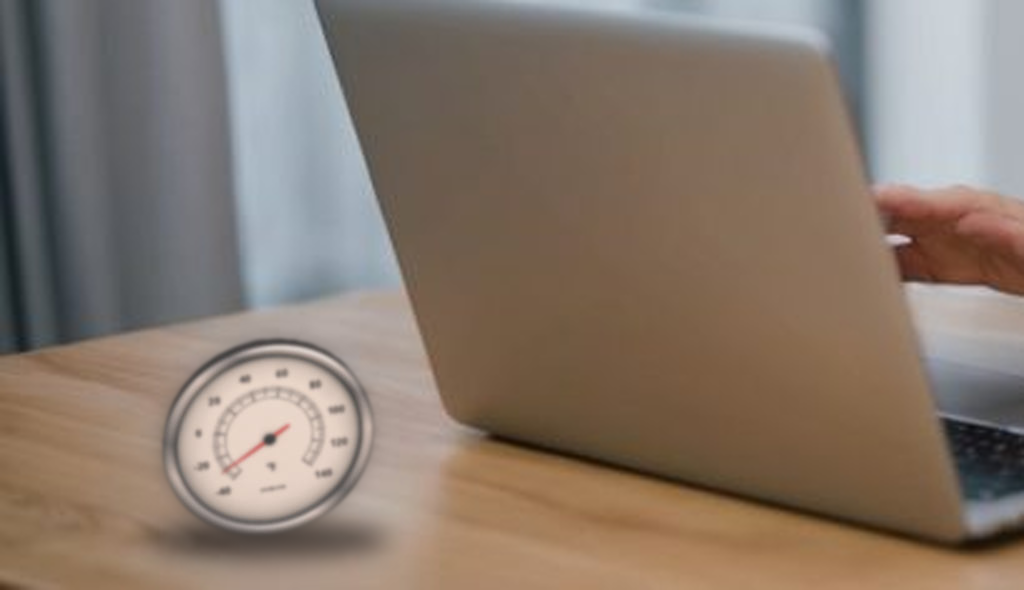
-30 °F
